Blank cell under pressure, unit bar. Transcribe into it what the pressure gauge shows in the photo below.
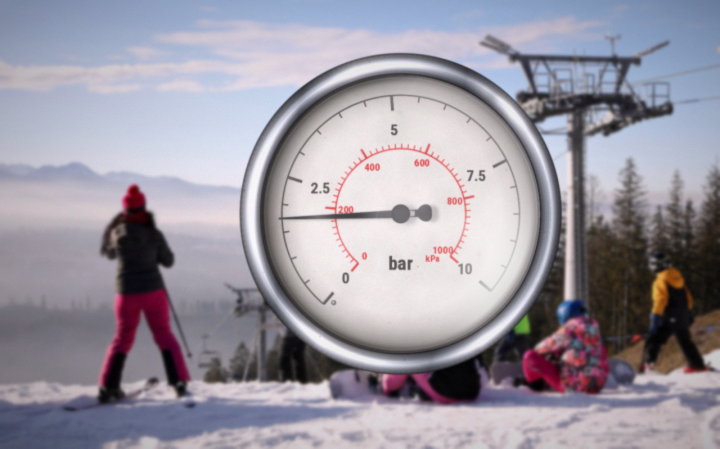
1.75 bar
